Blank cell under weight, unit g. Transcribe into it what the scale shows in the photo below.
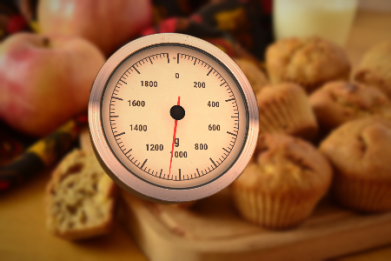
1060 g
